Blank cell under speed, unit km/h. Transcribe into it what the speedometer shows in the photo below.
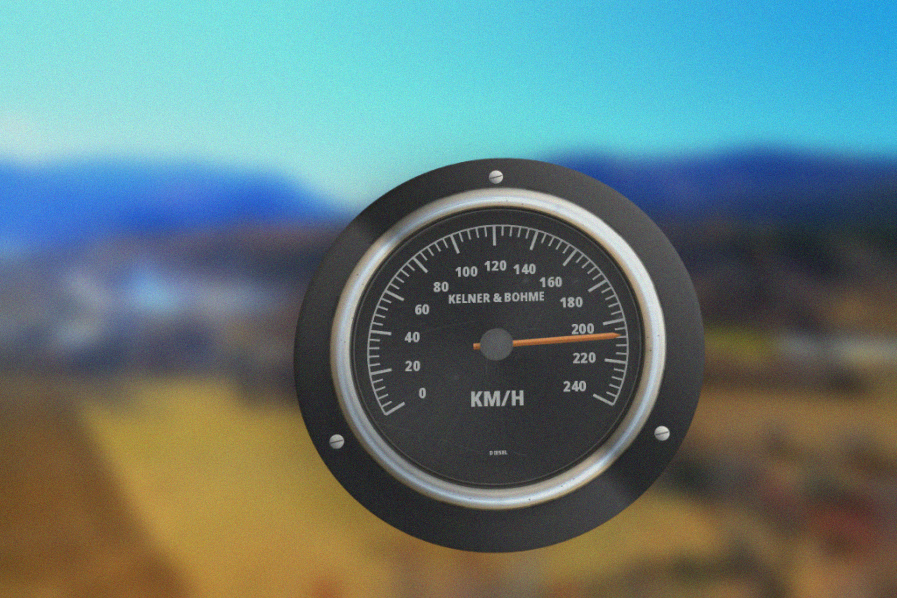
208 km/h
